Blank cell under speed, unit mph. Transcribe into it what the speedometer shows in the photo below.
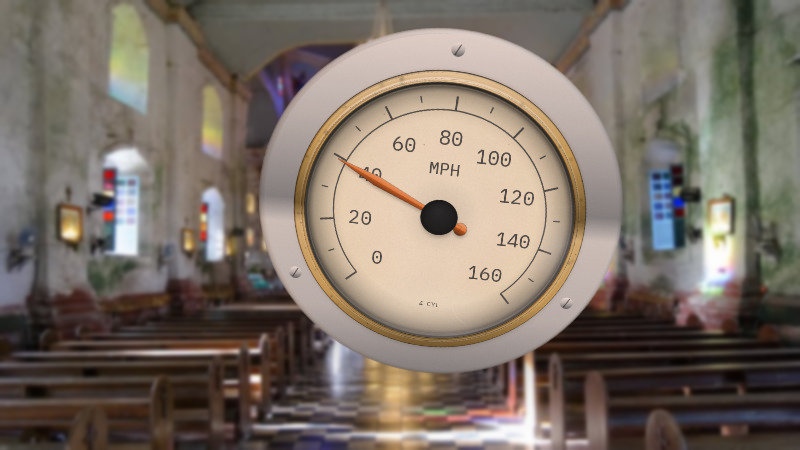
40 mph
